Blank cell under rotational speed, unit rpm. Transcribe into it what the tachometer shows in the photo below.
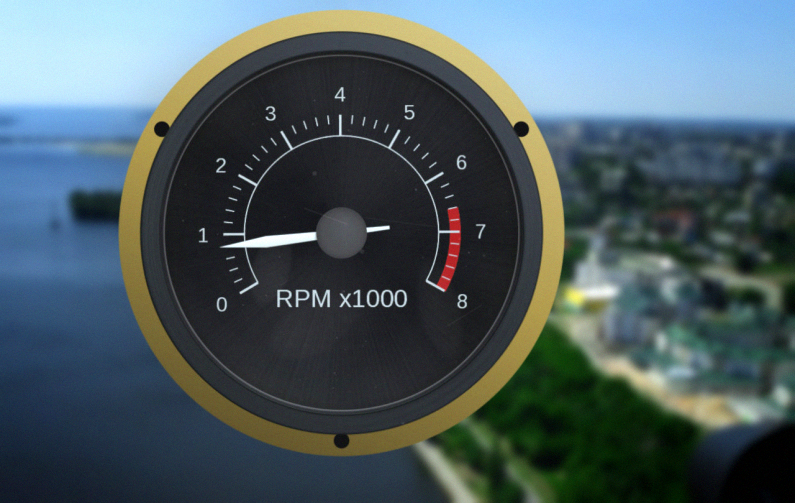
800 rpm
